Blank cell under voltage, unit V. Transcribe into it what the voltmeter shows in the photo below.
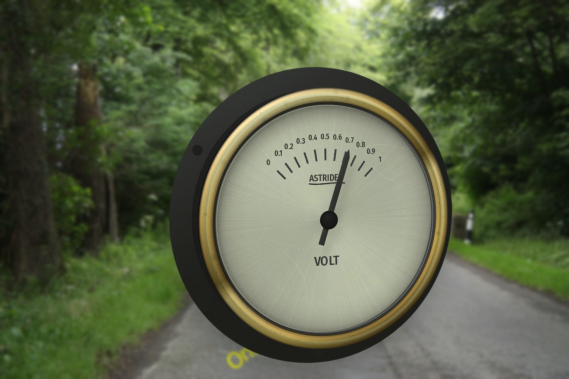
0.7 V
